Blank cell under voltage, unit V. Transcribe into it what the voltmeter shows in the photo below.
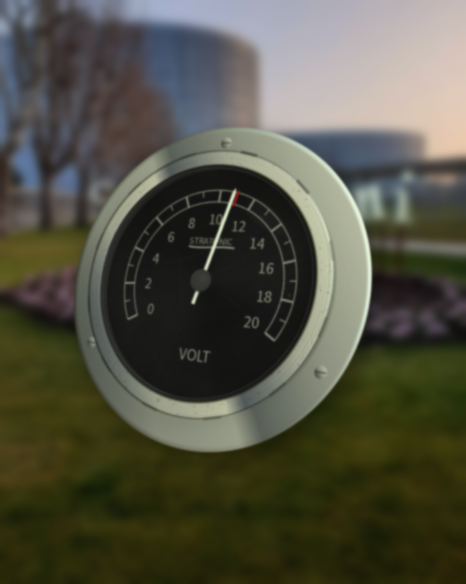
11 V
